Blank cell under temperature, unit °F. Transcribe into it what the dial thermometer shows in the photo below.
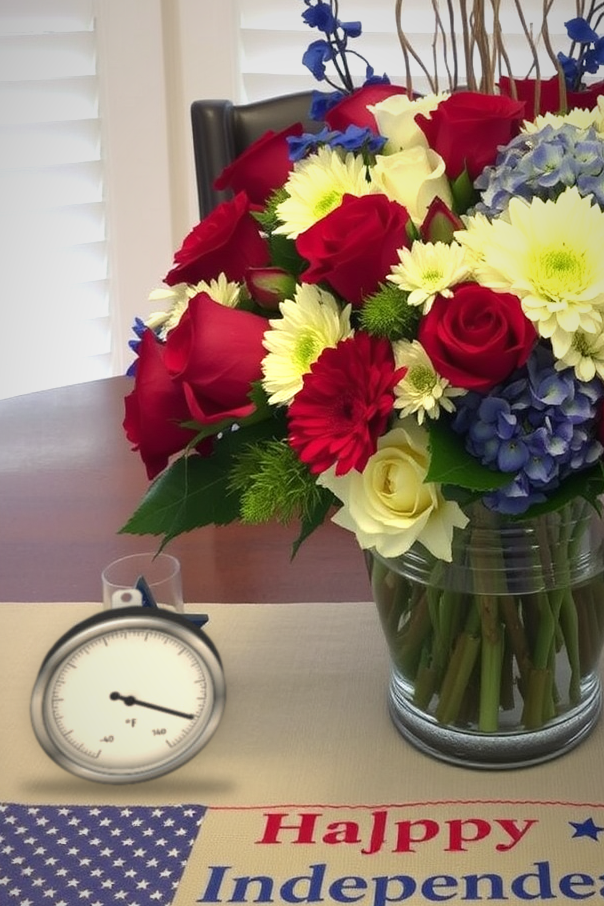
120 °F
